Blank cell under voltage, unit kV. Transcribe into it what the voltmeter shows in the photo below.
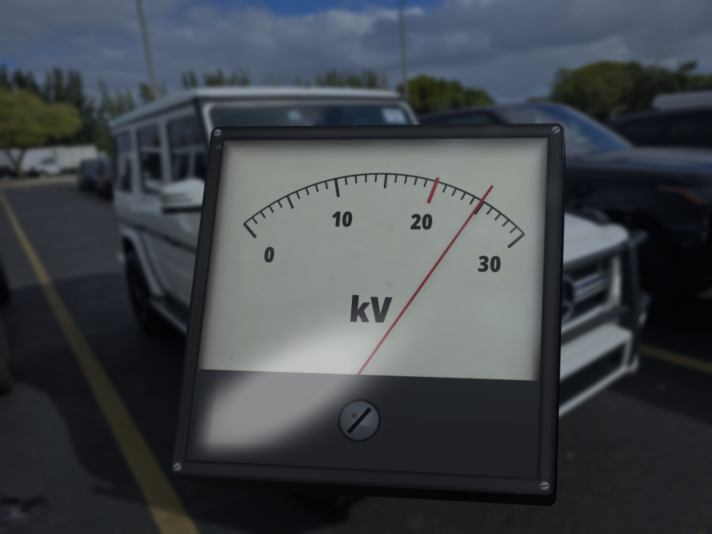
25 kV
